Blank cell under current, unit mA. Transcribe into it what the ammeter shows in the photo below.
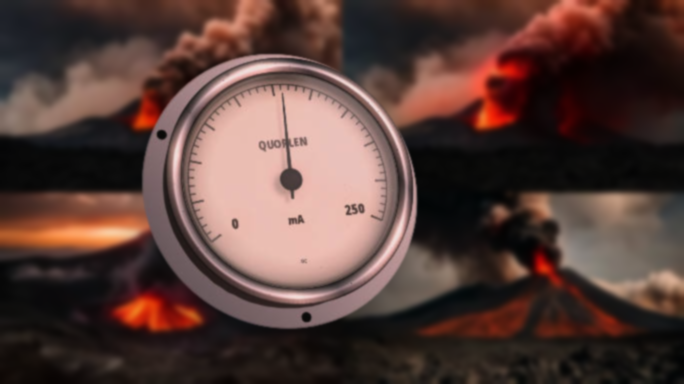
130 mA
